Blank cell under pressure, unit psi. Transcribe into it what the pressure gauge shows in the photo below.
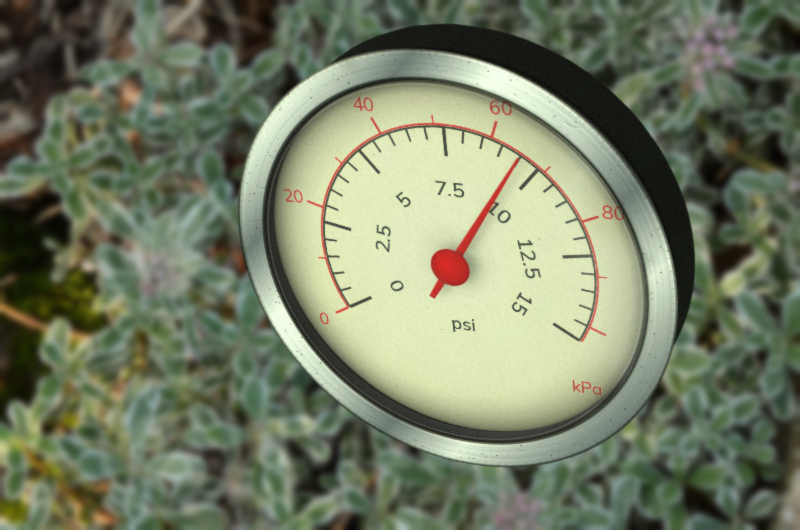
9.5 psi
